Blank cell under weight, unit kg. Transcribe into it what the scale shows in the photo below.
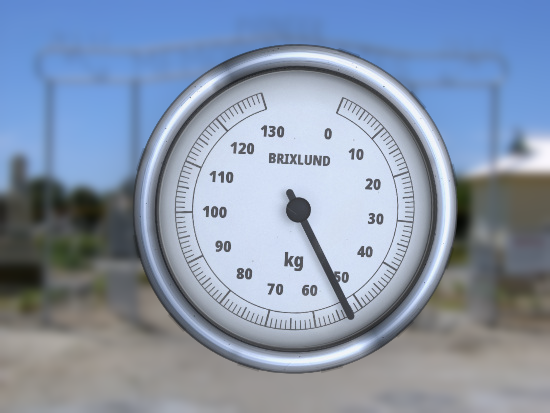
53 kg
